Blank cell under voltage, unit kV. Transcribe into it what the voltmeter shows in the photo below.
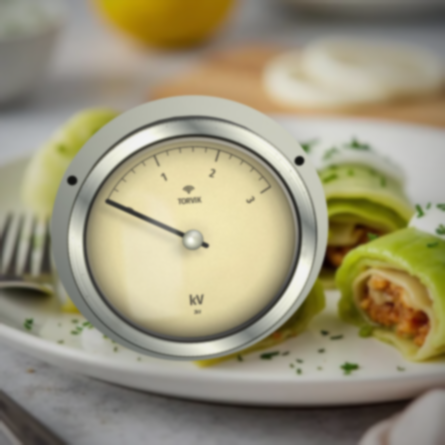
0 kV
